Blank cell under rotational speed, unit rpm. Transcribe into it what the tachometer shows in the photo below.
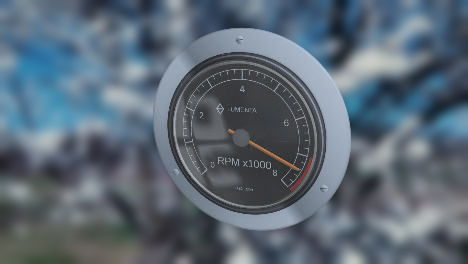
7400 rpm
